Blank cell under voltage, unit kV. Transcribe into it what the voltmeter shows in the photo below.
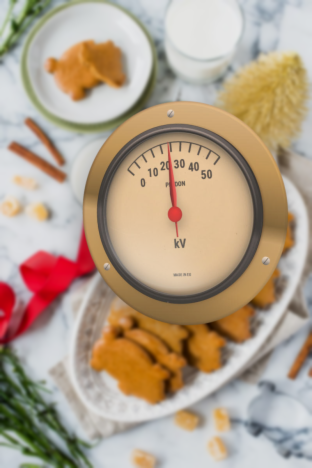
25 kV
